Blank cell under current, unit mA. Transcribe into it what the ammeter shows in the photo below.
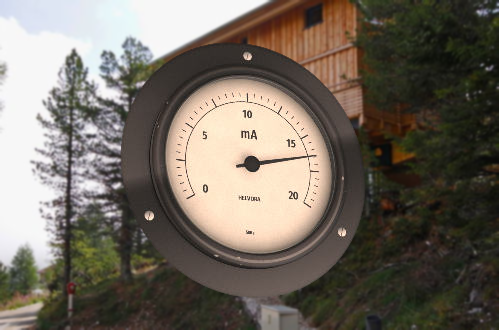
16.5 mA
